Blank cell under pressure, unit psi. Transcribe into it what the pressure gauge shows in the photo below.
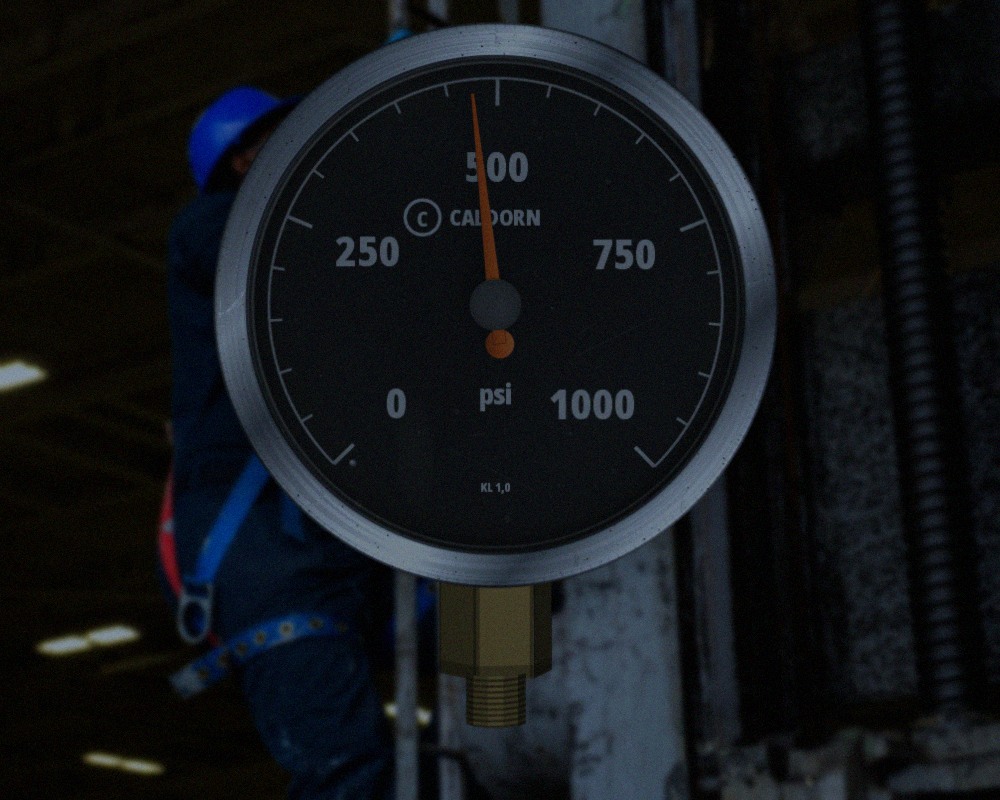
475 psi
